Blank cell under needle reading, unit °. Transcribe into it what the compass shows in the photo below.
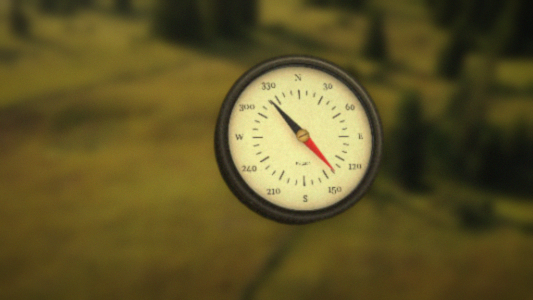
140 °
